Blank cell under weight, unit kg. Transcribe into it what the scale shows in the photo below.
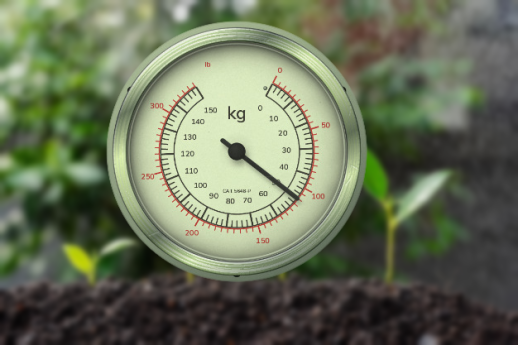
50 kg
